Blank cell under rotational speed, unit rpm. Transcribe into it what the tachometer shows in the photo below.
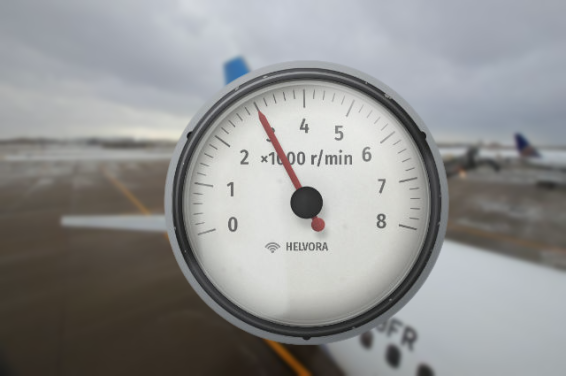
3000 rpm
